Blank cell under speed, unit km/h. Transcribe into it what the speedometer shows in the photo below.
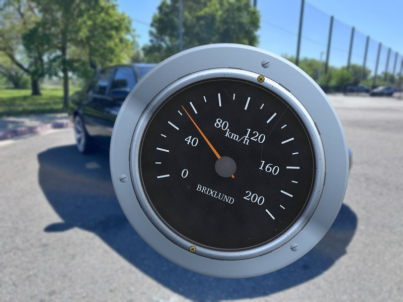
55 km/h
